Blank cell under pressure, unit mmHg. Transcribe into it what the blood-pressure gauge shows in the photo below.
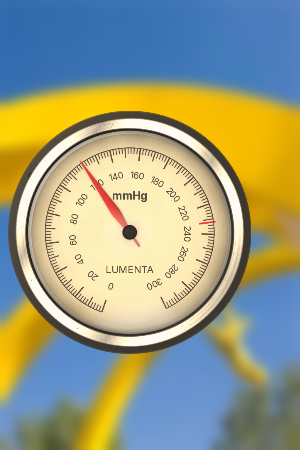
120 mmHg
